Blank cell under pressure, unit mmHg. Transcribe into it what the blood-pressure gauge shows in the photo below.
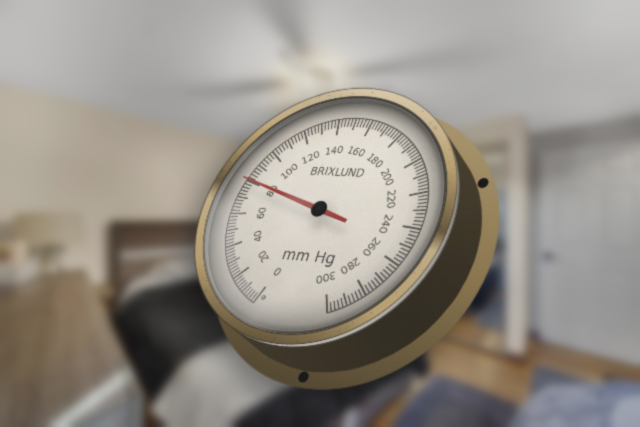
80 mmHg
